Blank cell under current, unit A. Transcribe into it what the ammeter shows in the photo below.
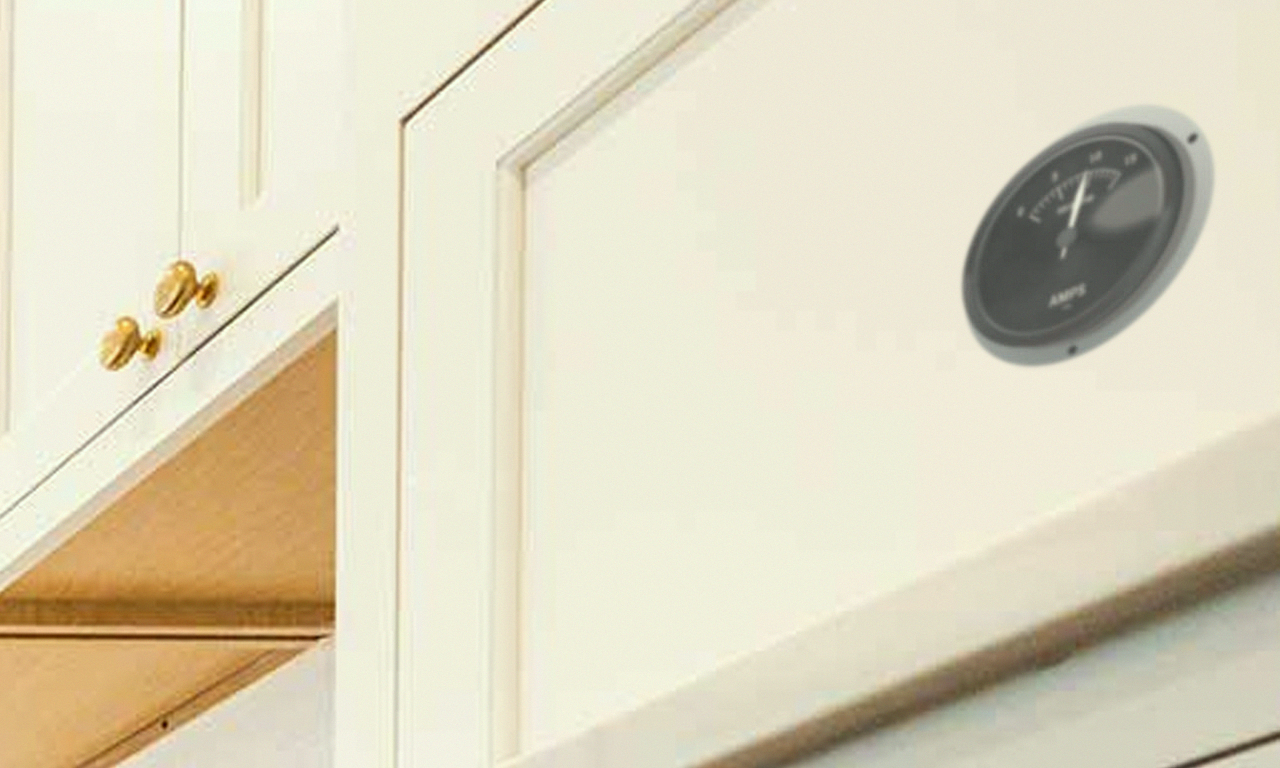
10 A
